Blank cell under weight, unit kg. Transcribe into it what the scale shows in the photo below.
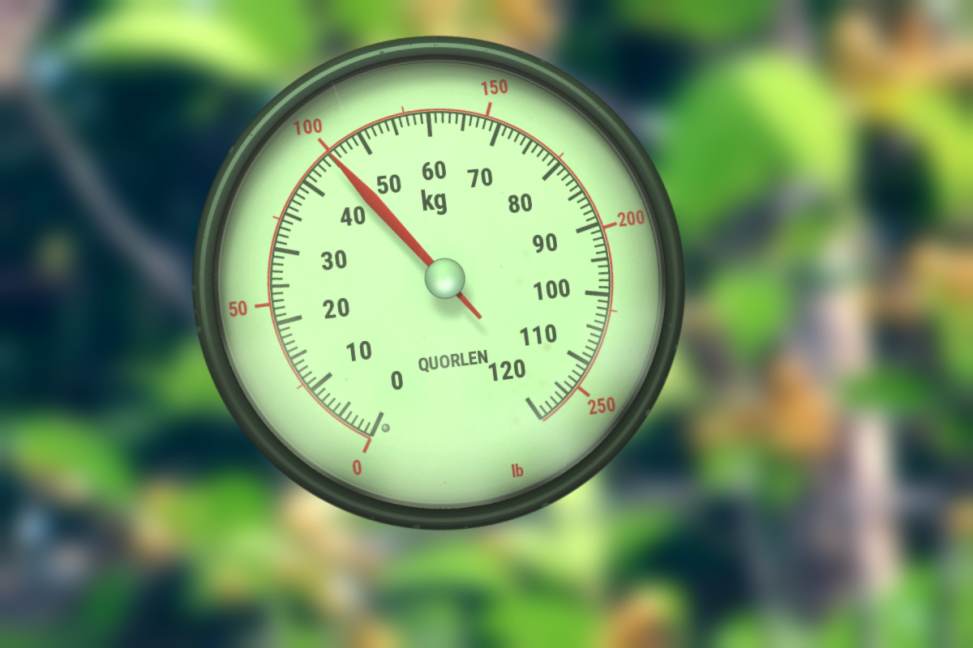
45 kg
